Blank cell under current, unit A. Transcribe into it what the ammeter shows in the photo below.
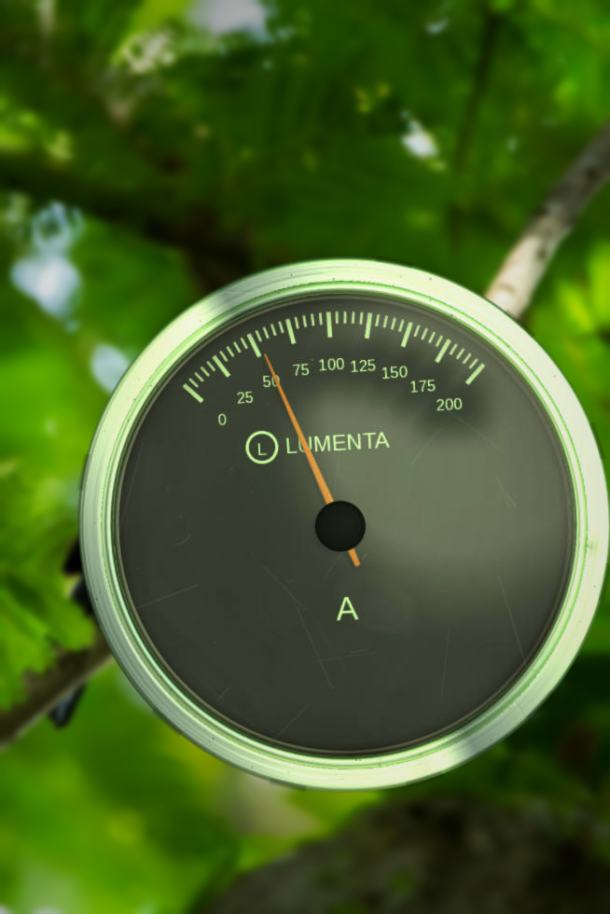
55 A
